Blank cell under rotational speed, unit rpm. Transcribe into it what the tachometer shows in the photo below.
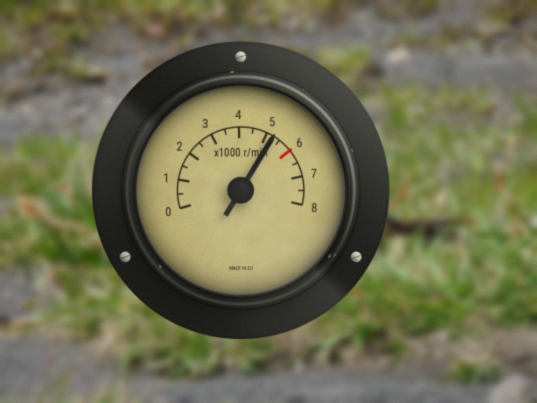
5250 rpm
